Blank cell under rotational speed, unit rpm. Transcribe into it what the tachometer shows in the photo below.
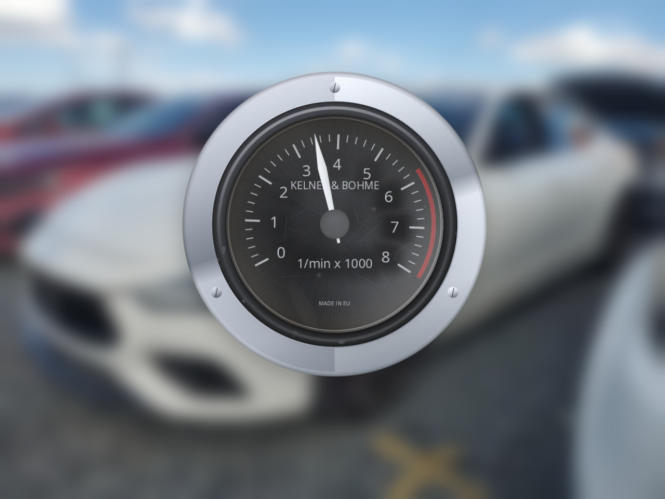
3500 rpm
